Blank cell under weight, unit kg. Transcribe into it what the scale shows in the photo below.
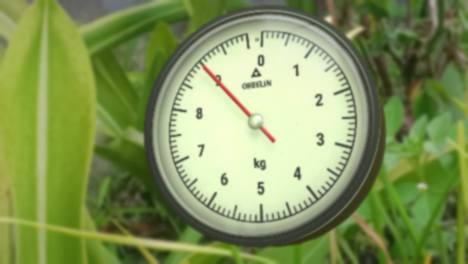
9 kg
